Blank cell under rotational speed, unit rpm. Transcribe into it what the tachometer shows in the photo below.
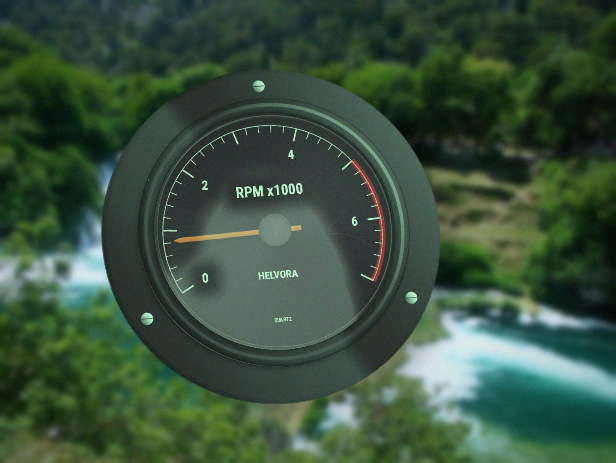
800 rpm
